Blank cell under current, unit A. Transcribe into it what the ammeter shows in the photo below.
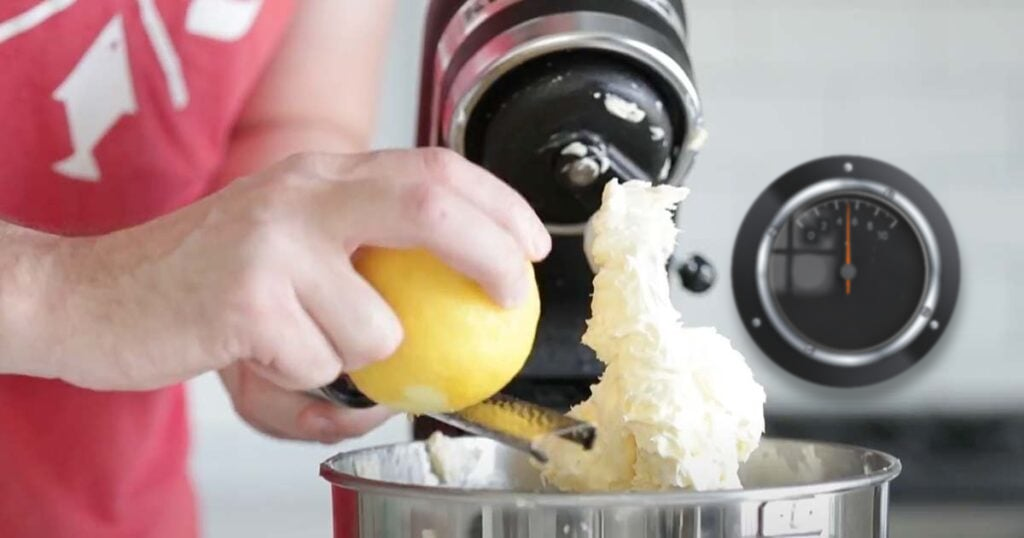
5 A
